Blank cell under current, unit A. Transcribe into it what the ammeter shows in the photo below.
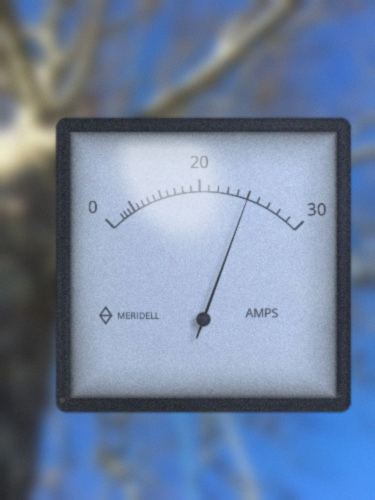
25 A
